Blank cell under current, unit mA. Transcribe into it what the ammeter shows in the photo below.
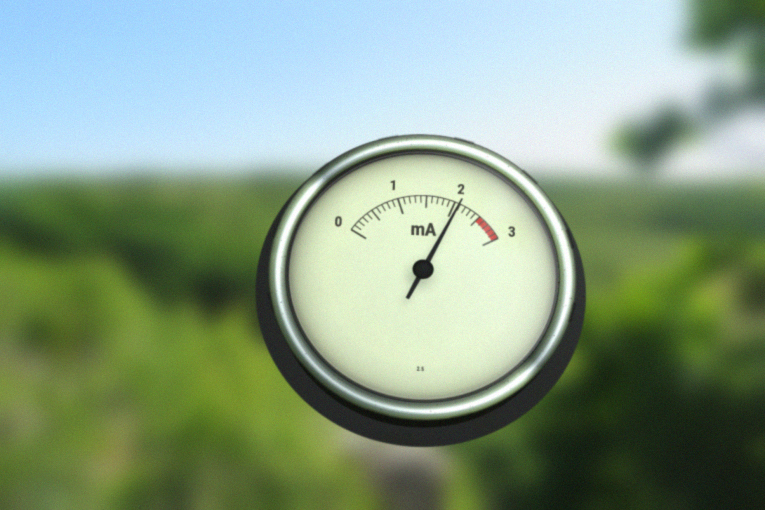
2.1 mA
